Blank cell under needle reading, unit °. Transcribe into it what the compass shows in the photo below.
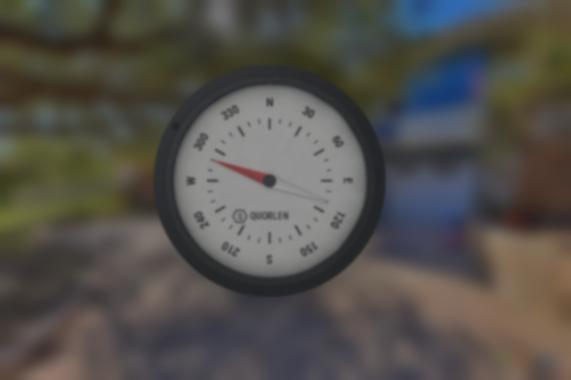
290 °
